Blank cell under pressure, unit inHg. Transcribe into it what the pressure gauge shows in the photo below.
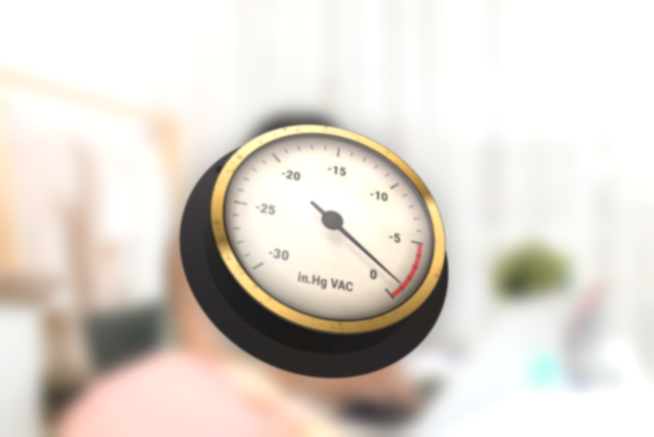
-1 inHg
